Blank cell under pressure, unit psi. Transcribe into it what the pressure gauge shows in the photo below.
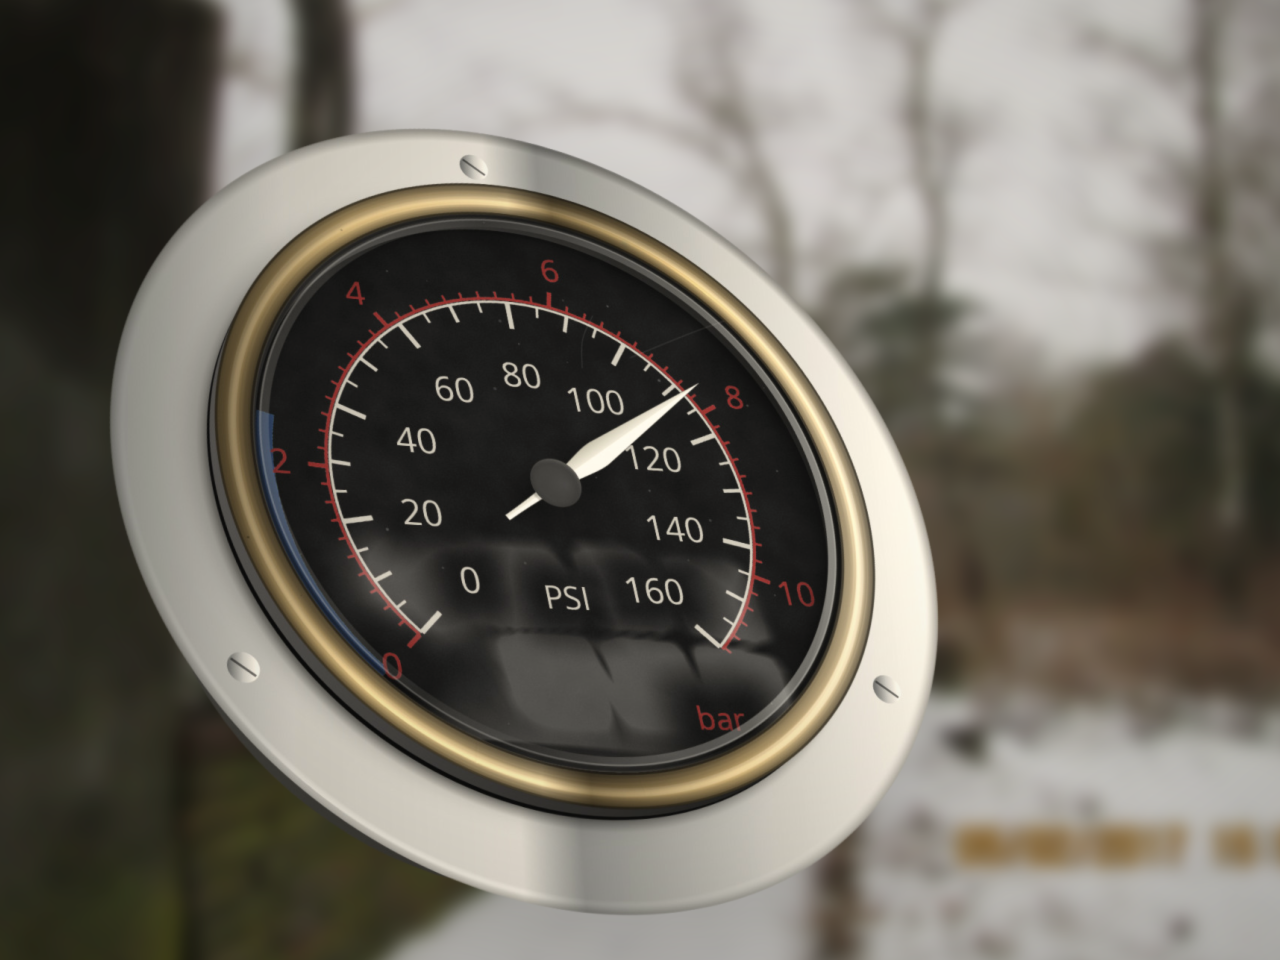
112.5 psi
